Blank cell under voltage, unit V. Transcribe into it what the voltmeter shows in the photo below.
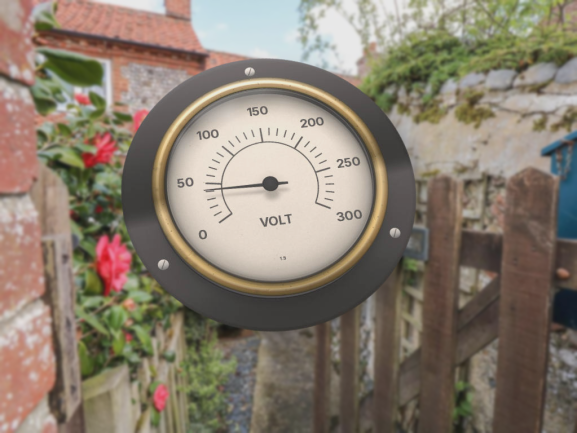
40 V
